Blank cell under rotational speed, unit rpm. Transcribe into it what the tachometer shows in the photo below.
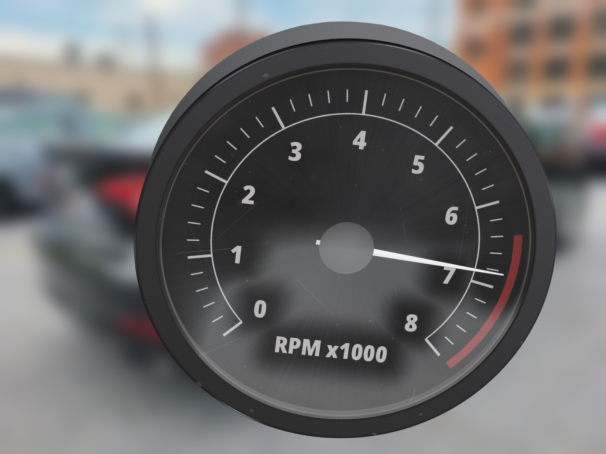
6800 rpm
